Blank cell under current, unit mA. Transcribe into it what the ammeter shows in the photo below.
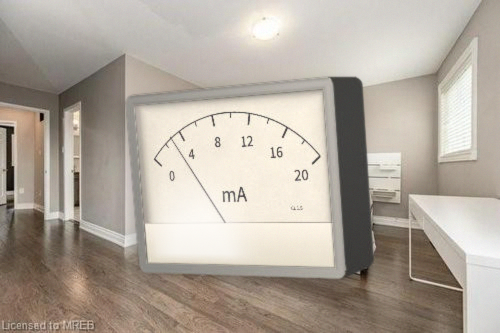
3 mA
